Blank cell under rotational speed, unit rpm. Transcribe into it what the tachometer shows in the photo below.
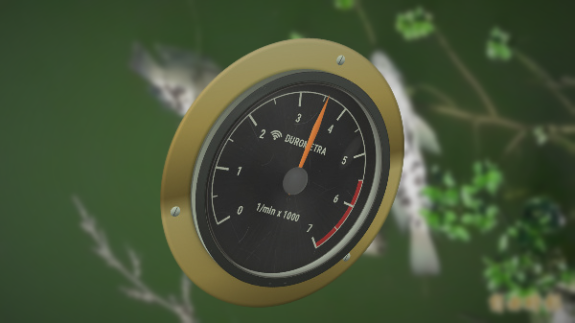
3500 rpm
